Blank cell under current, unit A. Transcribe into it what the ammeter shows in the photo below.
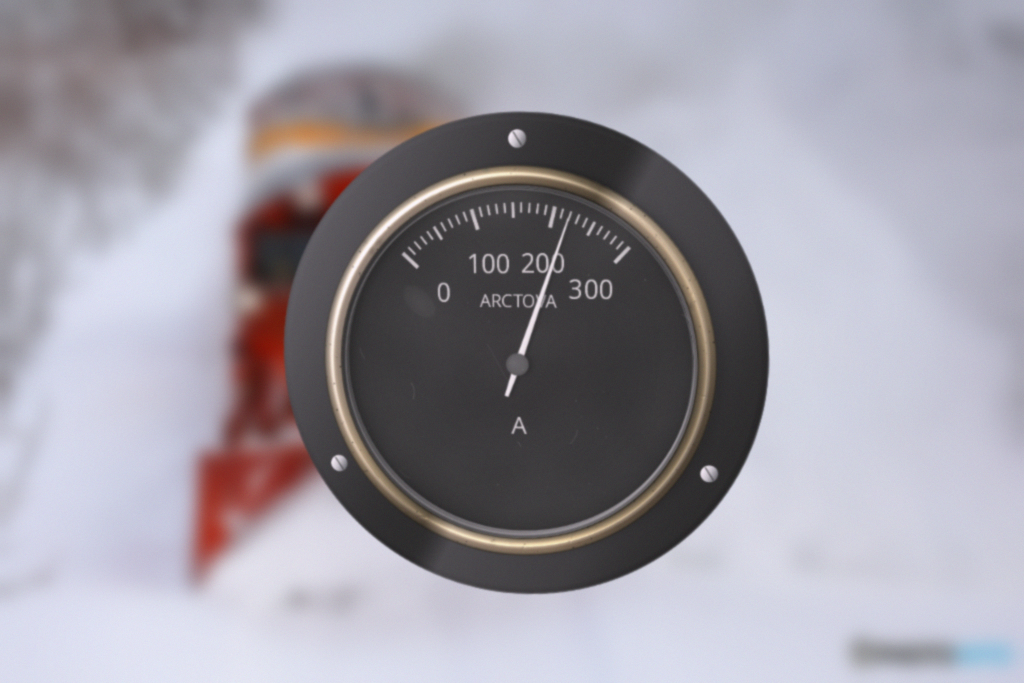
220 A
